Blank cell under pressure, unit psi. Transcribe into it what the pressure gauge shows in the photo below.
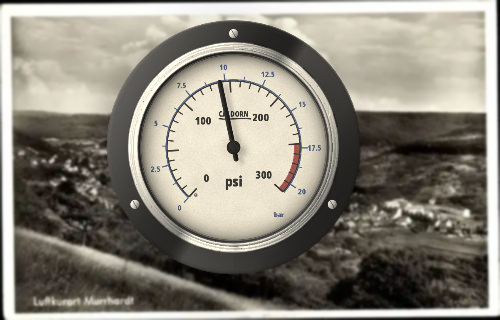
140 psi
